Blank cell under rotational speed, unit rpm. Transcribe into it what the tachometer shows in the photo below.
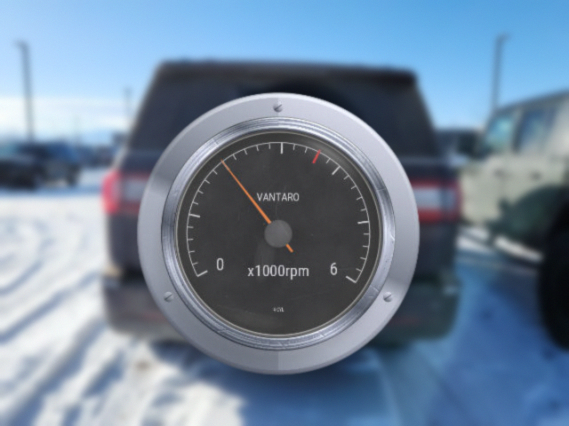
2000 rpm
